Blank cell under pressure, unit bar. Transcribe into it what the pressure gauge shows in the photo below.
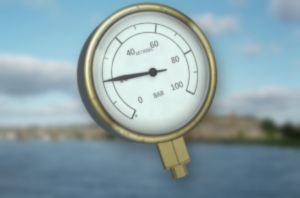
20 bar
